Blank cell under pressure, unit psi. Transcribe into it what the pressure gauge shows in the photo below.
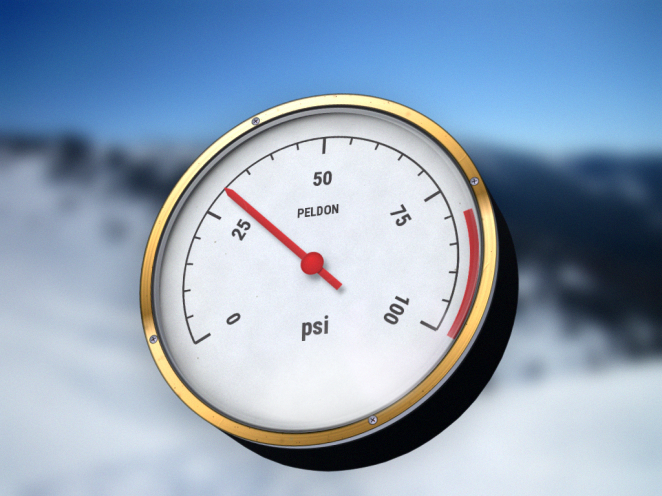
30 psi
